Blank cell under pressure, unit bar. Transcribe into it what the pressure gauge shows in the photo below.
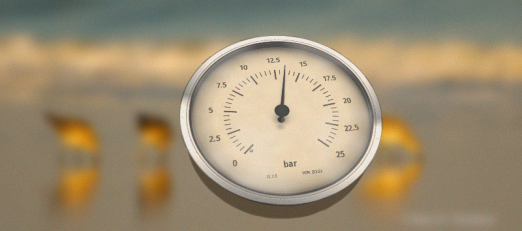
13.5 bar
